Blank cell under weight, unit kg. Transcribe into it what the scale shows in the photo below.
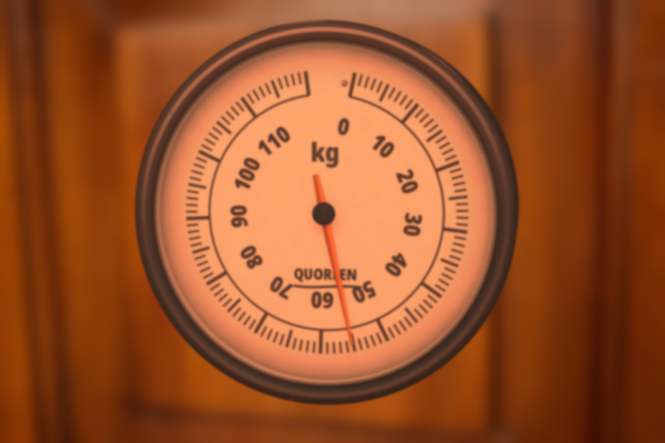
55 kg
